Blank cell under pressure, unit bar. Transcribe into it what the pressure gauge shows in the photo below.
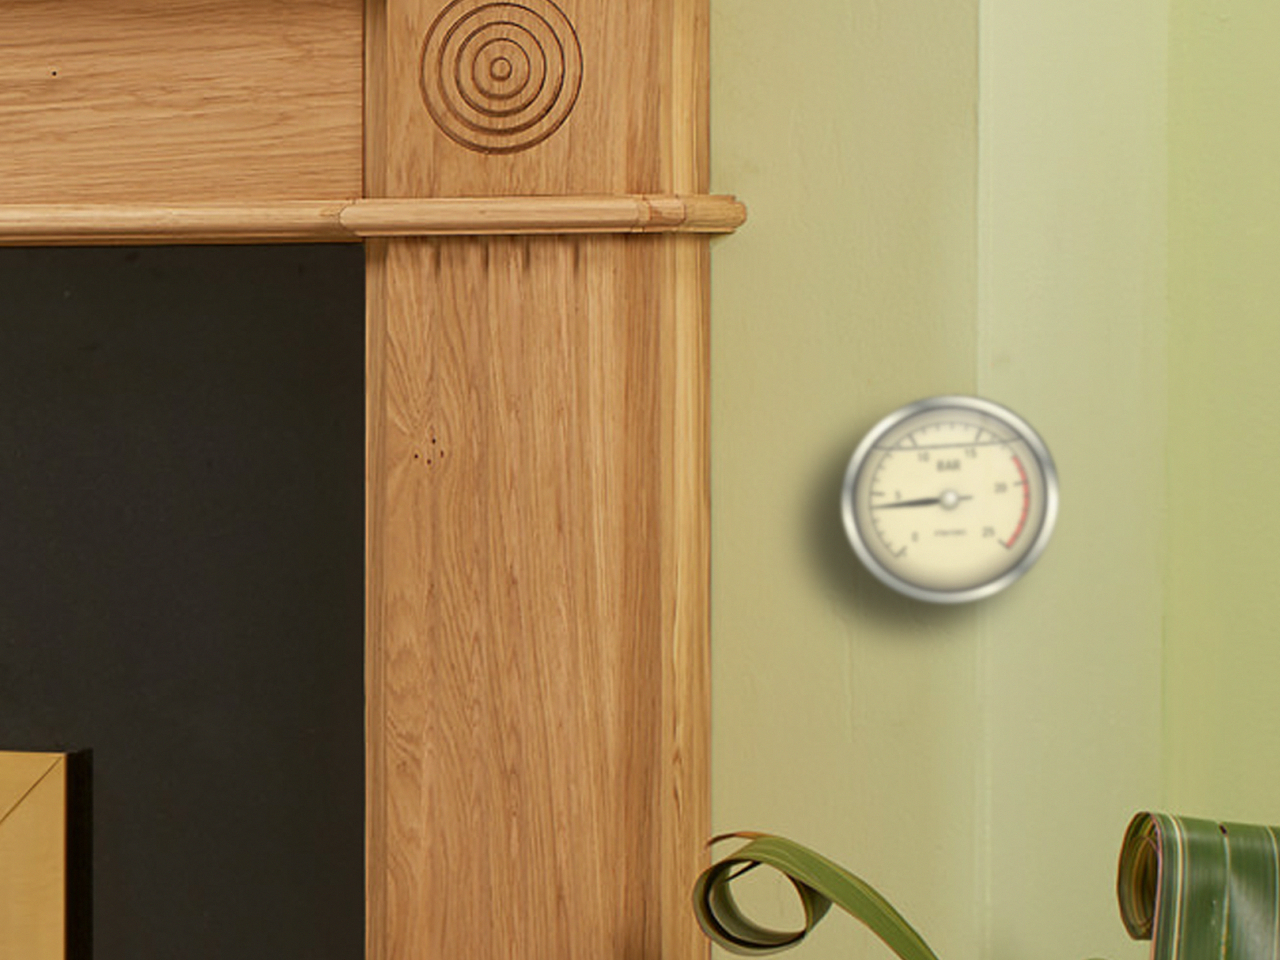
4 bar
